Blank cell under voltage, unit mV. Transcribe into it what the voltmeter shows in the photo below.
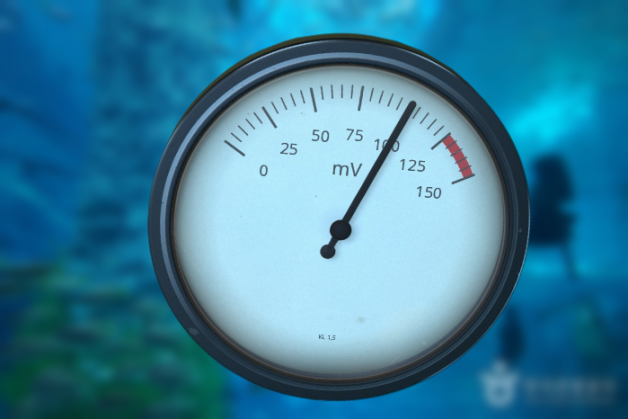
100 mV
